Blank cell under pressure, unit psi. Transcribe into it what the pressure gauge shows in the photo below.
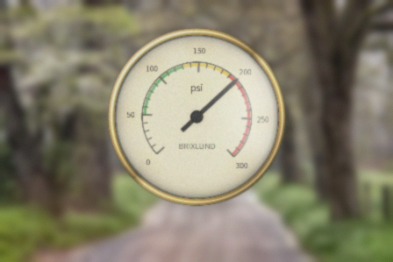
200 psi
